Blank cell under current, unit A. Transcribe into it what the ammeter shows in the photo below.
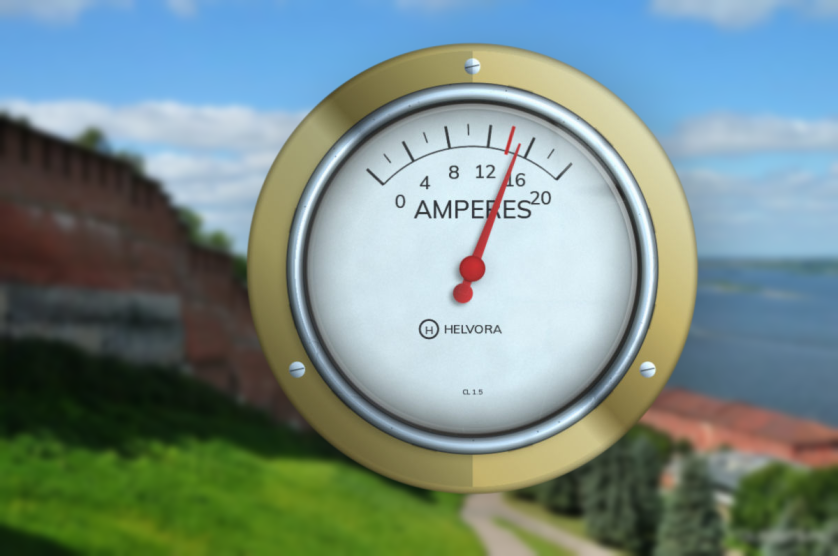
15 A
